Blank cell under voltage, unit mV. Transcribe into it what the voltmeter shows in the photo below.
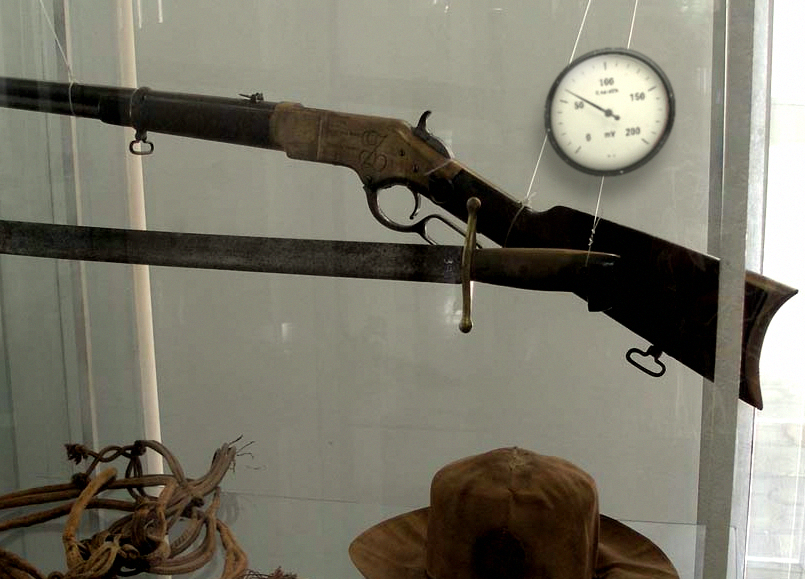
60 mV
